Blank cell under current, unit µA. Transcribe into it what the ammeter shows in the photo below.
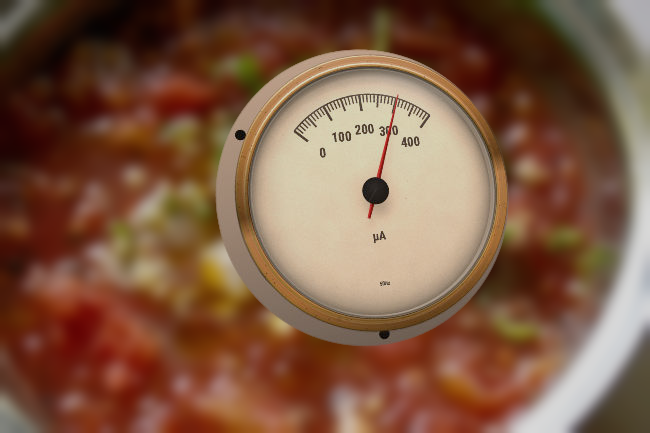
300 µA
